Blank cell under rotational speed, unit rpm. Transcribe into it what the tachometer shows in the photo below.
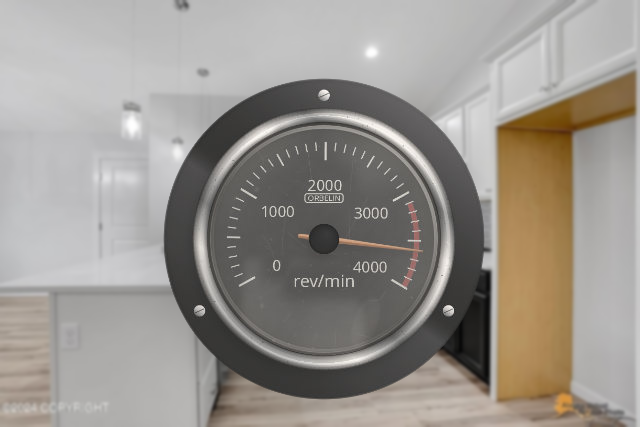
3600 rpm
